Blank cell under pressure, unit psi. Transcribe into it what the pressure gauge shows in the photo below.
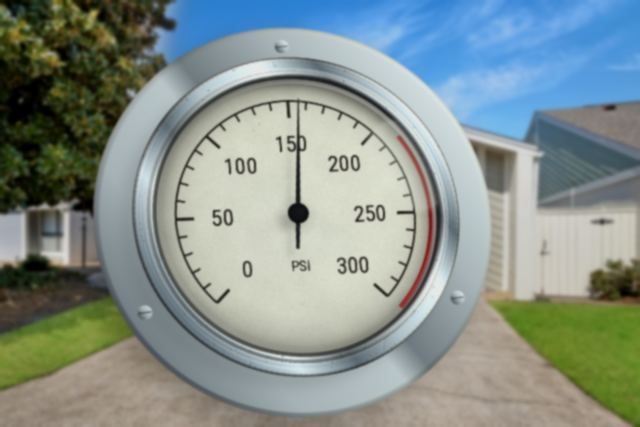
155 psi
